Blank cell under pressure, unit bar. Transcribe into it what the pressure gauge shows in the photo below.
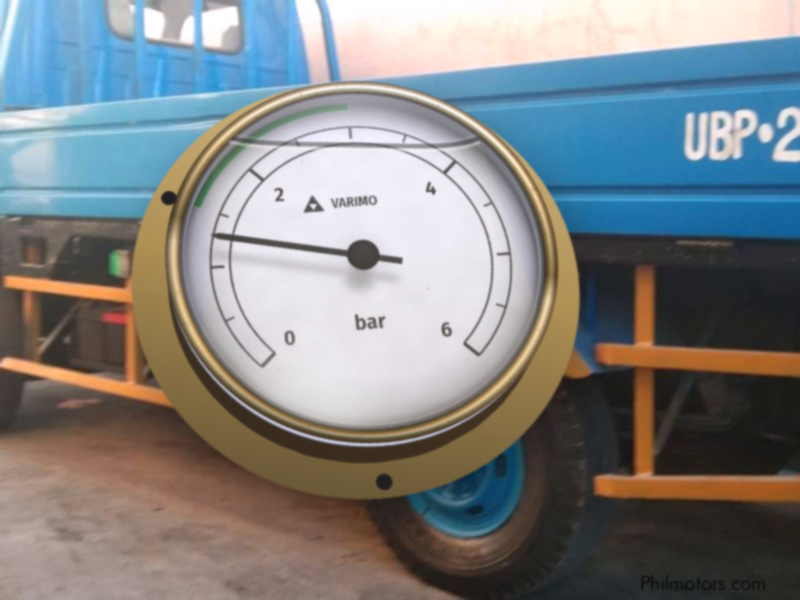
1.25 bar
